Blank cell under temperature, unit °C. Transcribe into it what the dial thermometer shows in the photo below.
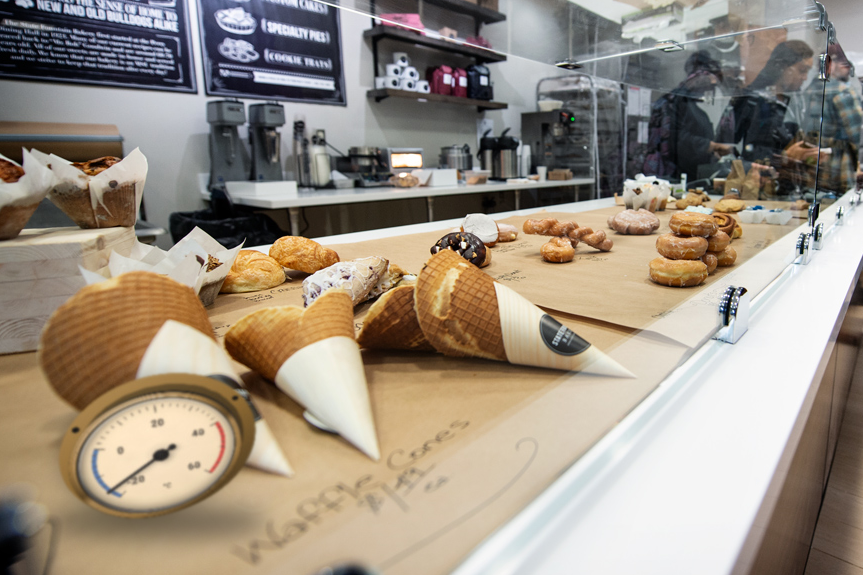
-16 °C
